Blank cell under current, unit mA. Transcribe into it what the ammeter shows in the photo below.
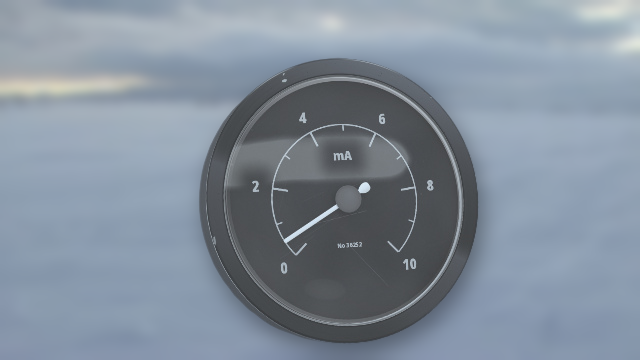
0.5 mA
